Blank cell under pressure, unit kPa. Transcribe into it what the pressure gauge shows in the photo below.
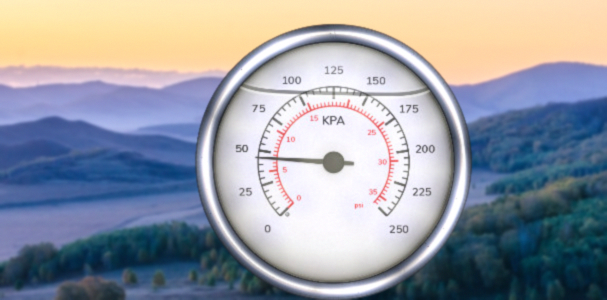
45 kPa
